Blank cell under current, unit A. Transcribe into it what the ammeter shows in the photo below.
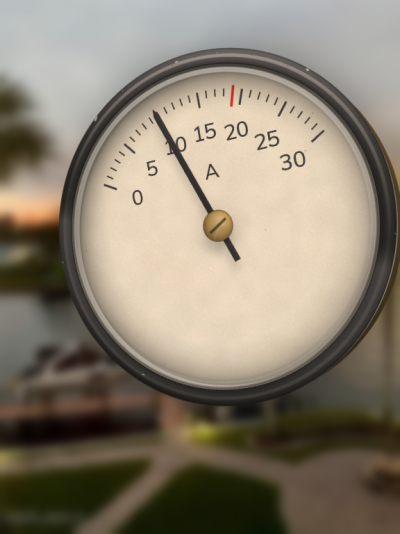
10 A
